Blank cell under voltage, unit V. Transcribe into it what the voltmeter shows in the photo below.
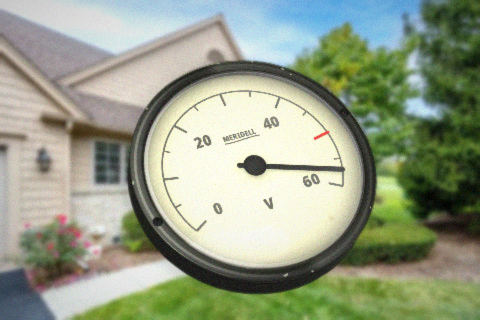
57.5 V
